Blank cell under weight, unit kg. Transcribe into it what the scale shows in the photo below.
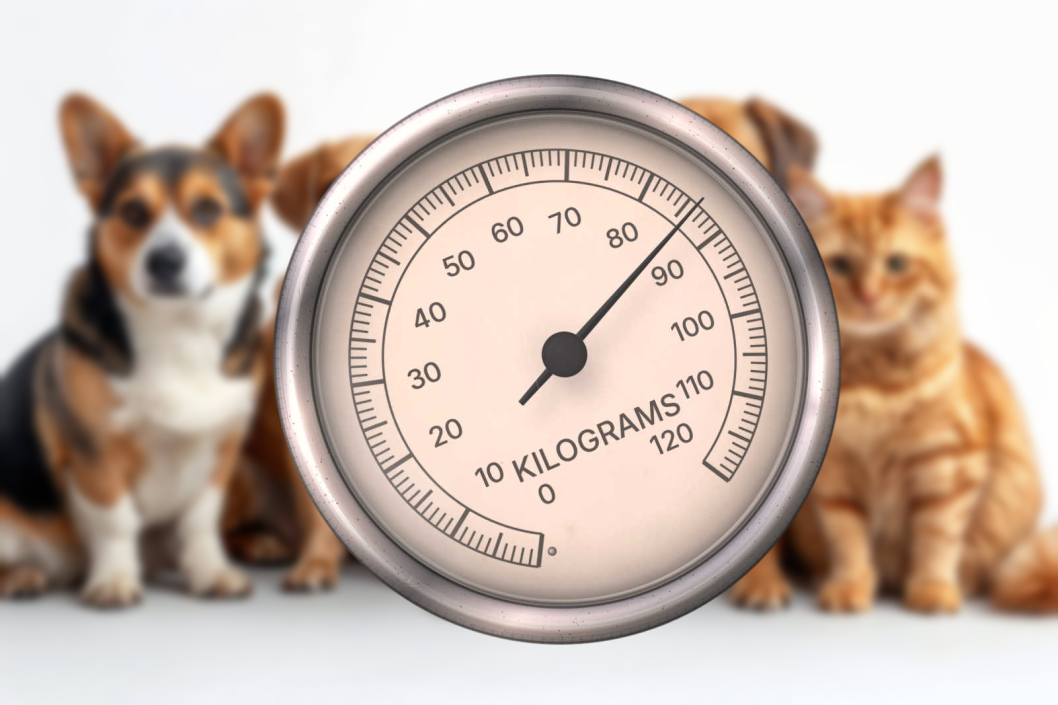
86 kg
